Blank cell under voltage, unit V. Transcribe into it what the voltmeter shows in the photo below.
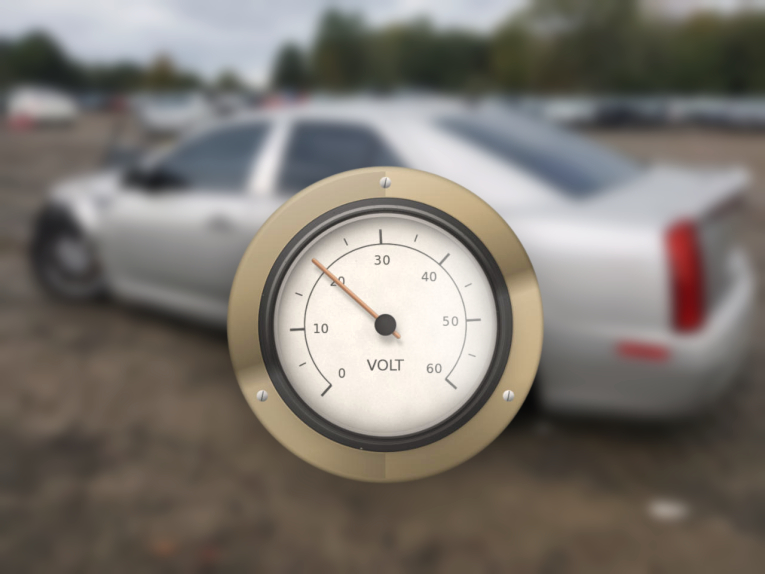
20 V
